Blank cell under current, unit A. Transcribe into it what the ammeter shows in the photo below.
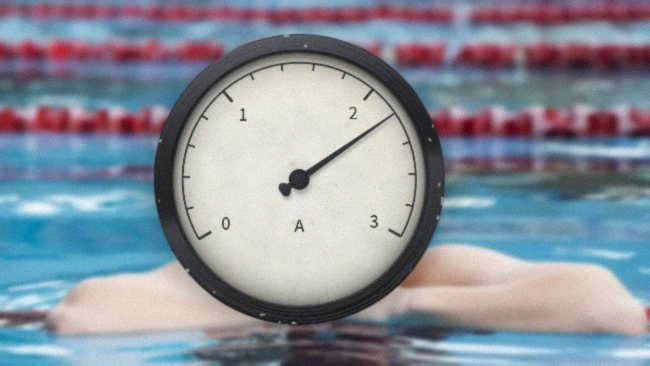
2.2 A
